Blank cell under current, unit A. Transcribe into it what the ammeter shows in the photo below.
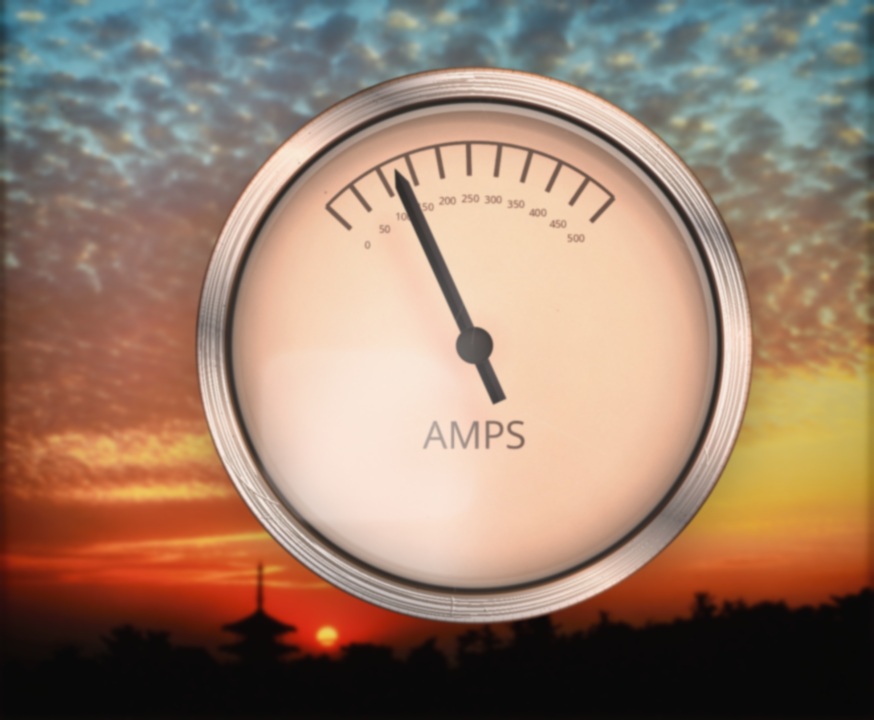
125 A
